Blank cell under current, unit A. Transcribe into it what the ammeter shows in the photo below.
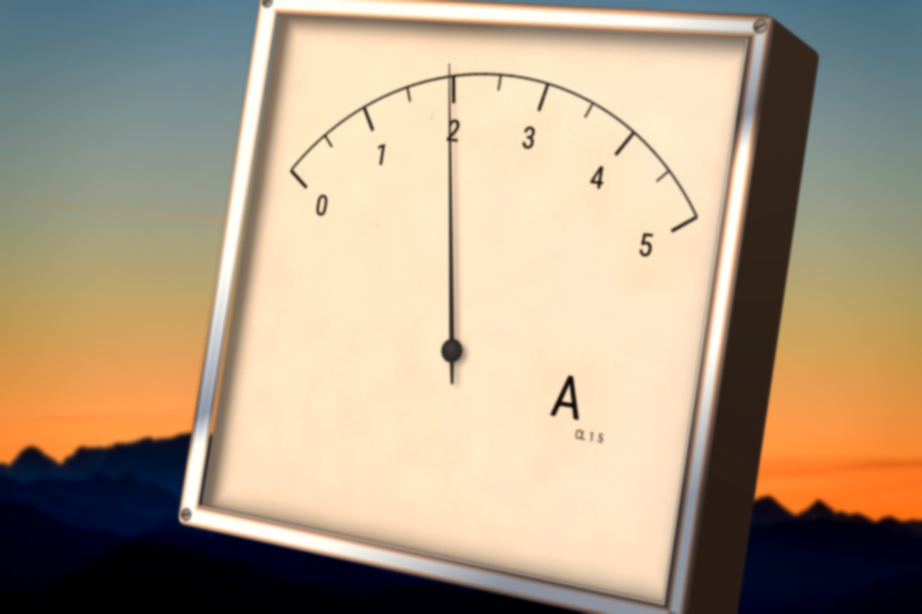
2 A
